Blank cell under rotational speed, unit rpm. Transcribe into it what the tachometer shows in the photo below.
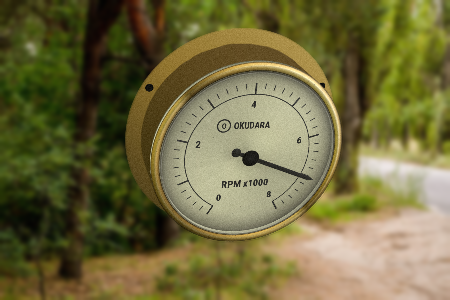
7000 rpm
